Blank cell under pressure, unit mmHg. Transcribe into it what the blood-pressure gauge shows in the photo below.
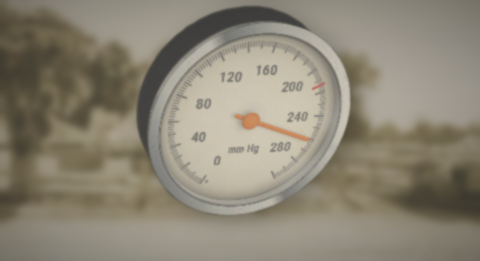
260 mmHg
